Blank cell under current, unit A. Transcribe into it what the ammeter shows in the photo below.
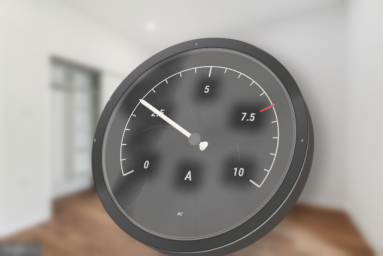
2.5 A
